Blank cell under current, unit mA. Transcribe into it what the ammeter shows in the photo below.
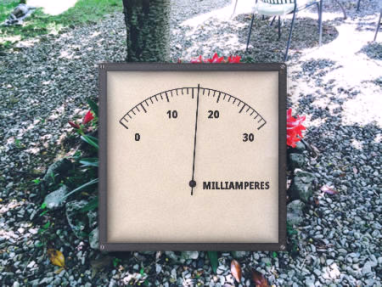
16 mA
